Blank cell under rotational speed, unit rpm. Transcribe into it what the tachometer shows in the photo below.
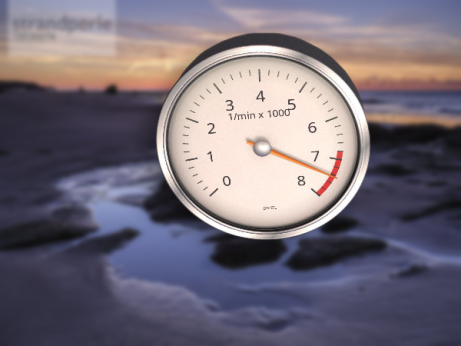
7400 rpm
